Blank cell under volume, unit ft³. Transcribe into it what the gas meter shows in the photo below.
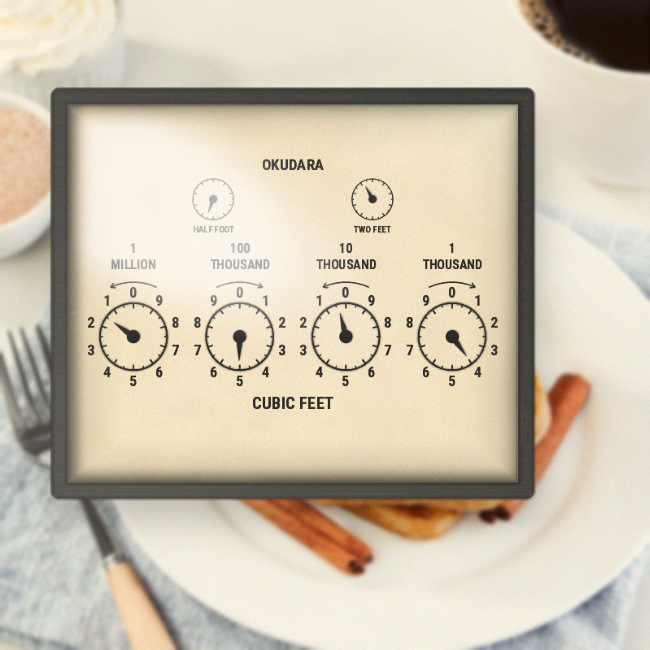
150400 ft³
